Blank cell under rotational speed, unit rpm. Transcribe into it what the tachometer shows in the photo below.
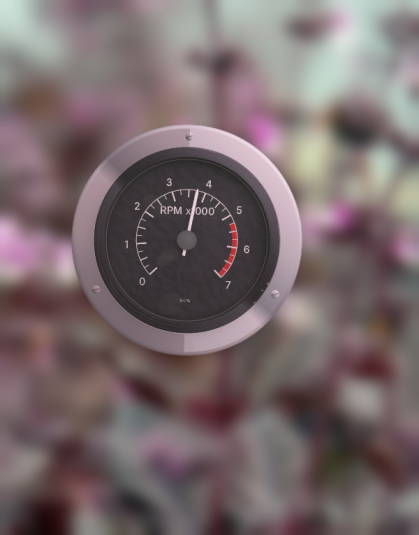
3750 rpm
